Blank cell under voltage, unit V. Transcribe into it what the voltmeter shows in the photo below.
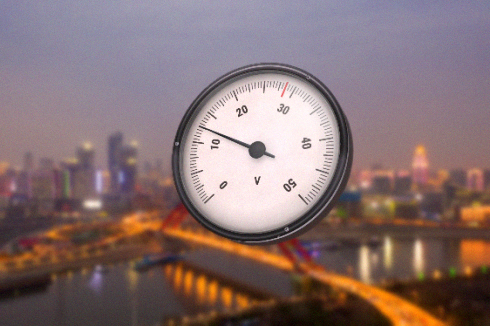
12.5 V
